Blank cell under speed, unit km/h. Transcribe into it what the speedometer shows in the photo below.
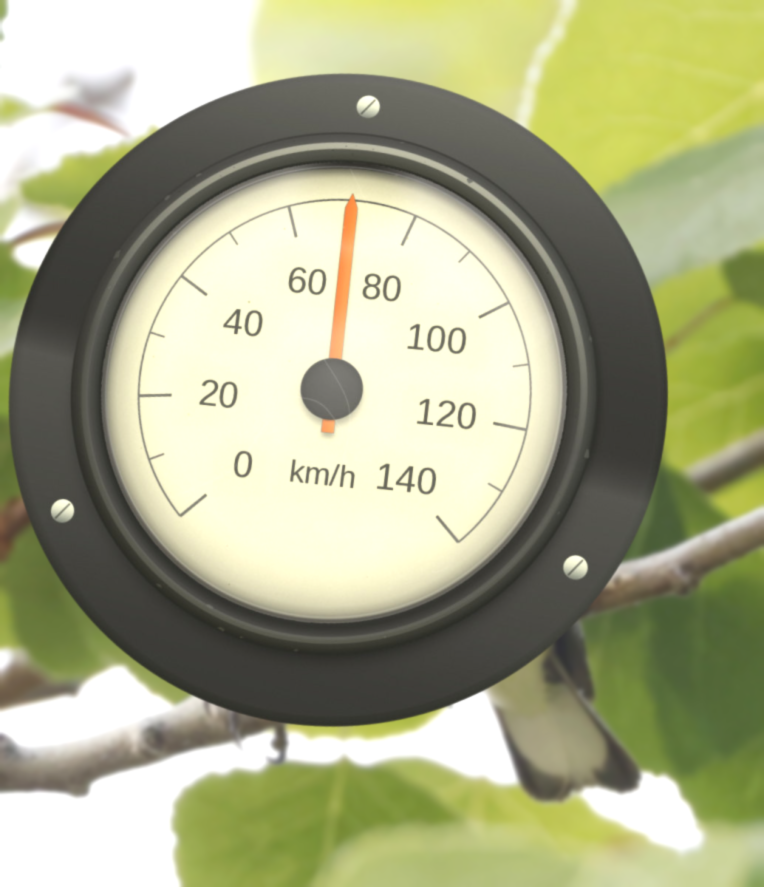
70 km/h
